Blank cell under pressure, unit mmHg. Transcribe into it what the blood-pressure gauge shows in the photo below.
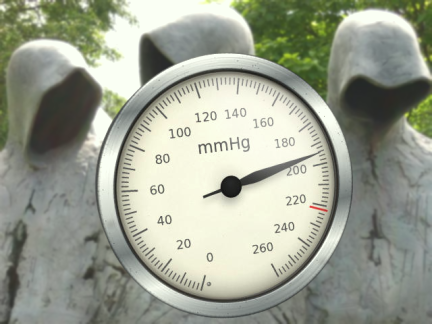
194 mmHg
